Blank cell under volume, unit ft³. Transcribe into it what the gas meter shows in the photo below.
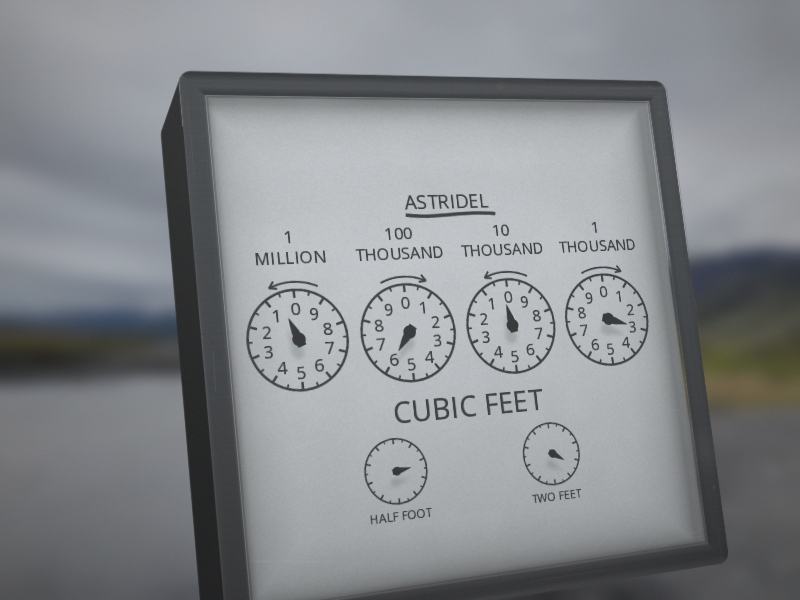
60300 ft³
